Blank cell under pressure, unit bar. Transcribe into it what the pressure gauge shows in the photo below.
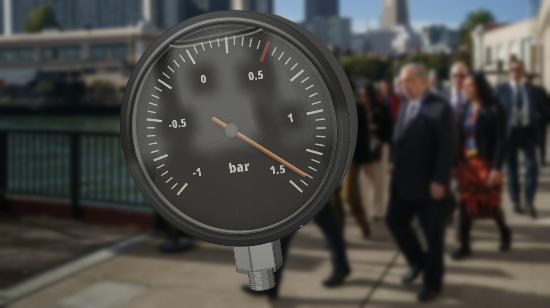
1.4 bar
